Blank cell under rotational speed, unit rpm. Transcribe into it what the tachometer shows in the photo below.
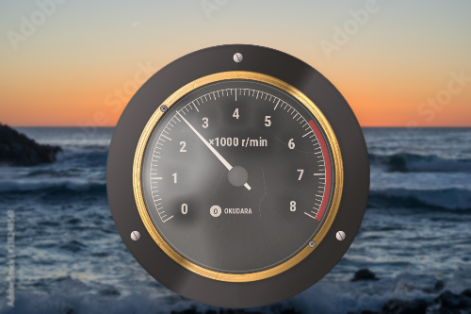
2600 rpm
